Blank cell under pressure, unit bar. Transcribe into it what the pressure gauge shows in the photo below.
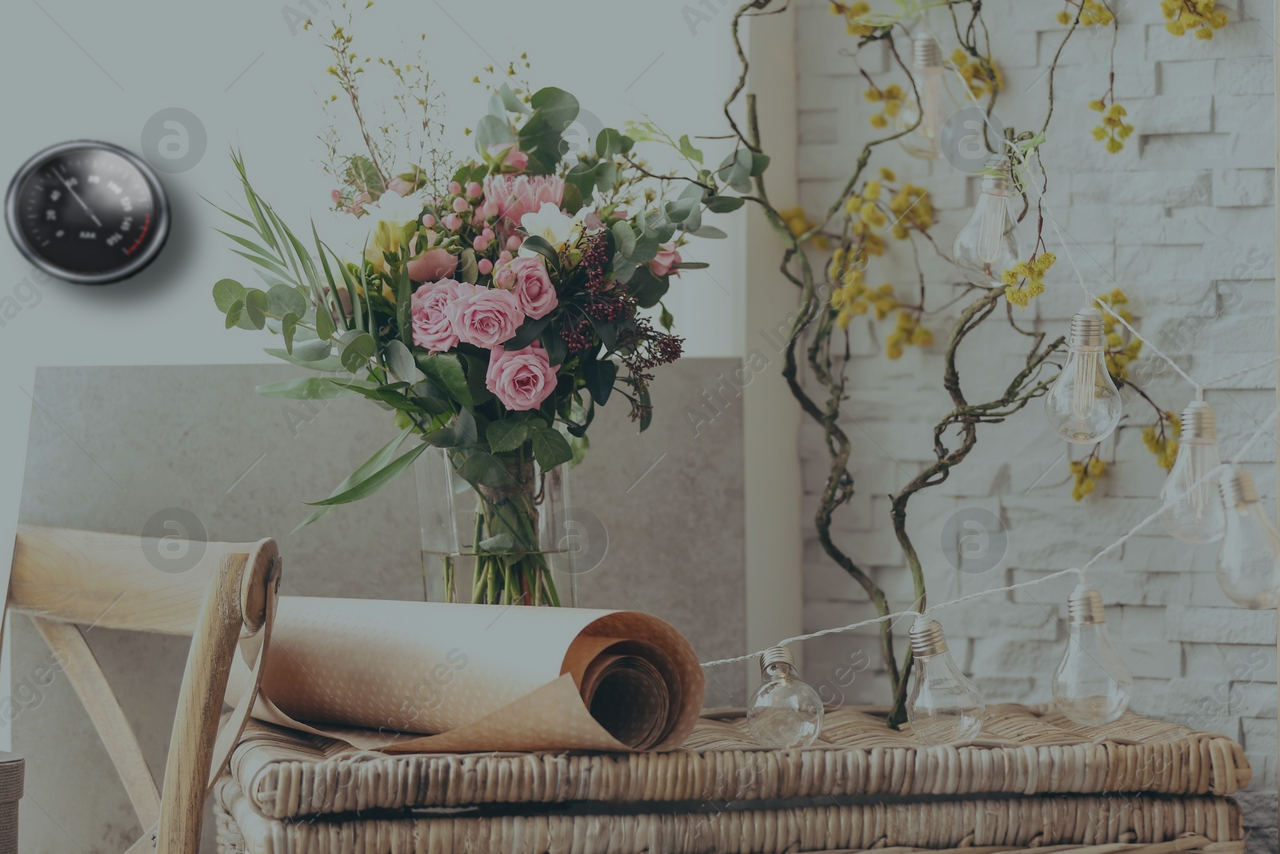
55 bar
